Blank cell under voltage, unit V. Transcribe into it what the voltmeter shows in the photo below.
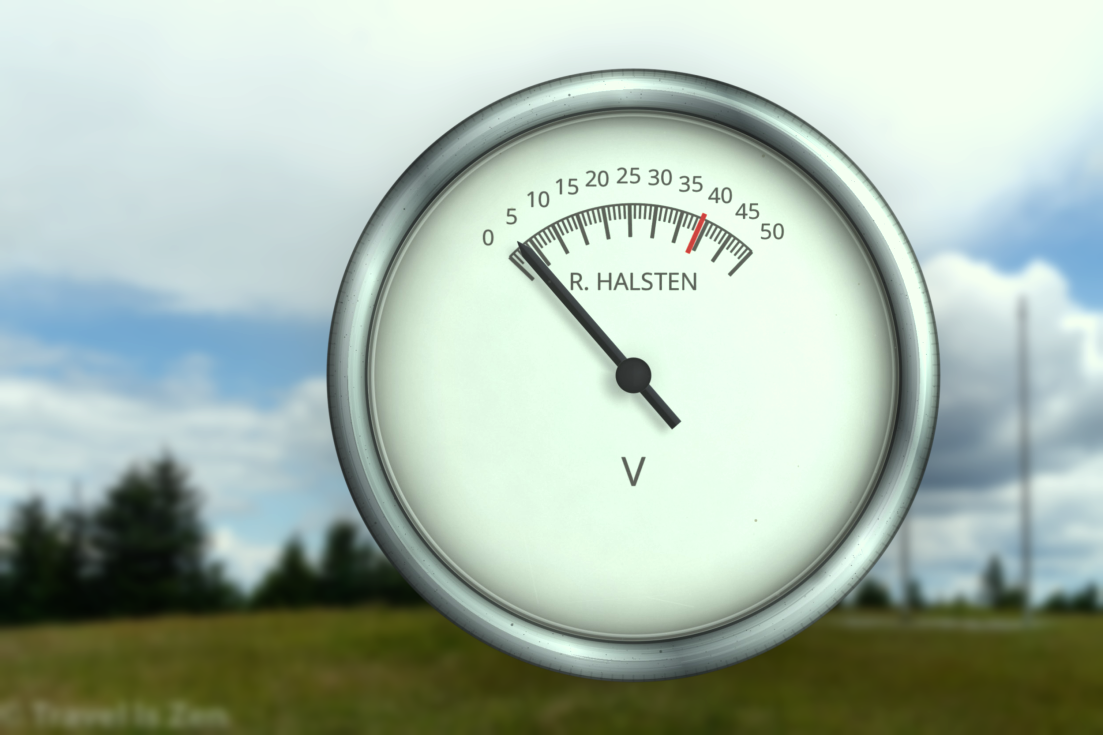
3 V
